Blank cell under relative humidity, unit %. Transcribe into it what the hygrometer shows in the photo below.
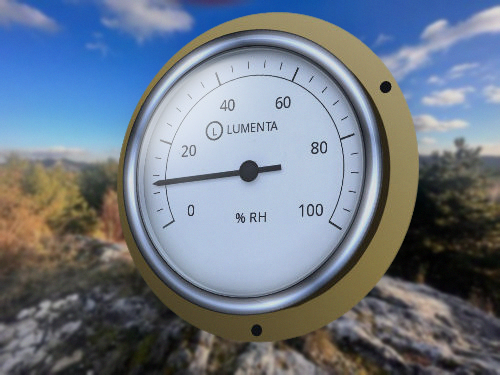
10 %
